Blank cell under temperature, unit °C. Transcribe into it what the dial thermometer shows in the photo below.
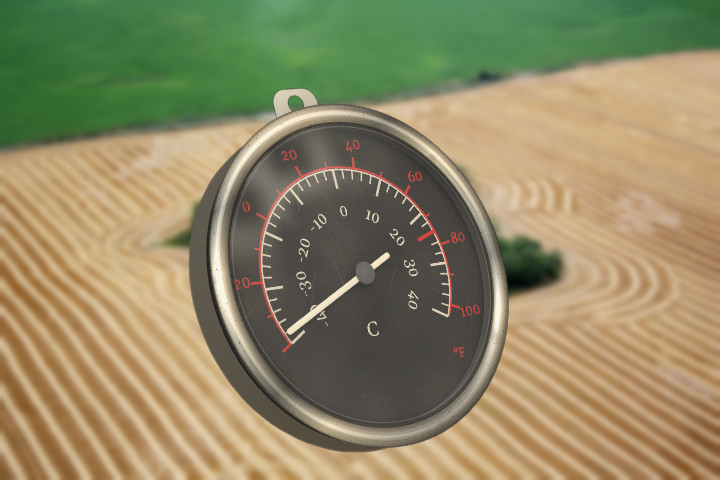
-38 °C
